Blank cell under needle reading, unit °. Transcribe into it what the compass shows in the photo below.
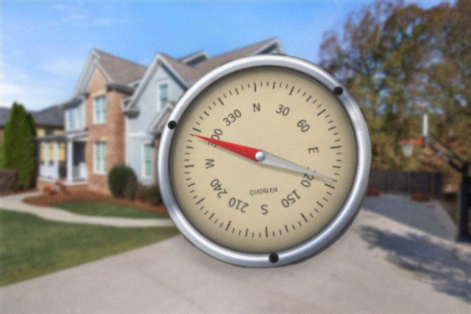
295 °
